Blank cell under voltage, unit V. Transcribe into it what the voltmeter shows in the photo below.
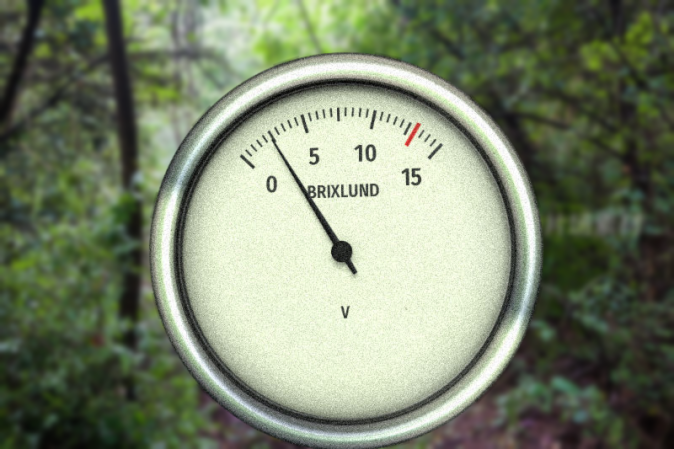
2.5 V
